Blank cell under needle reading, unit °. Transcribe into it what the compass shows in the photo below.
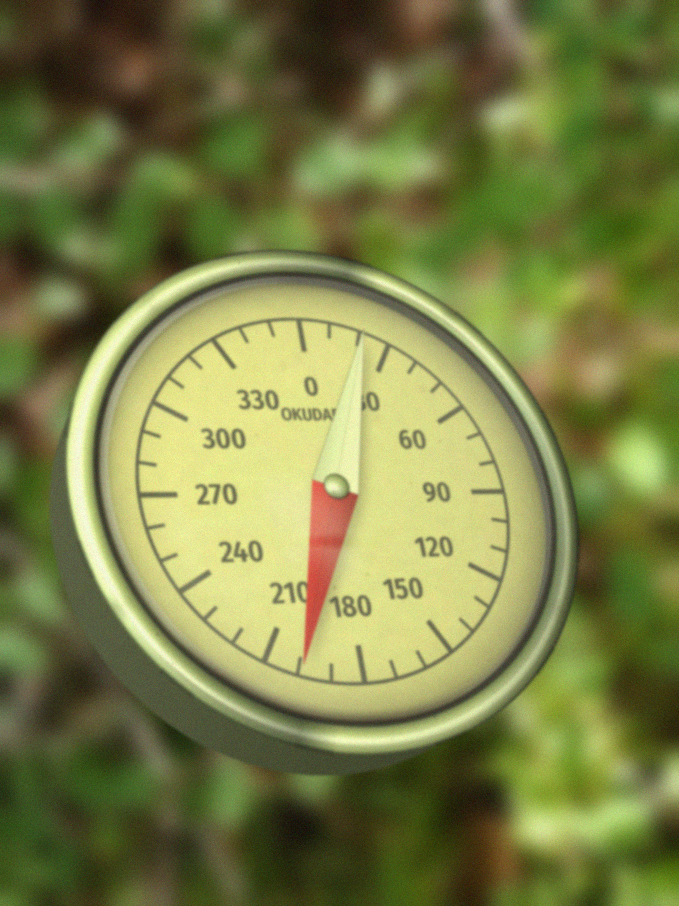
200 °
